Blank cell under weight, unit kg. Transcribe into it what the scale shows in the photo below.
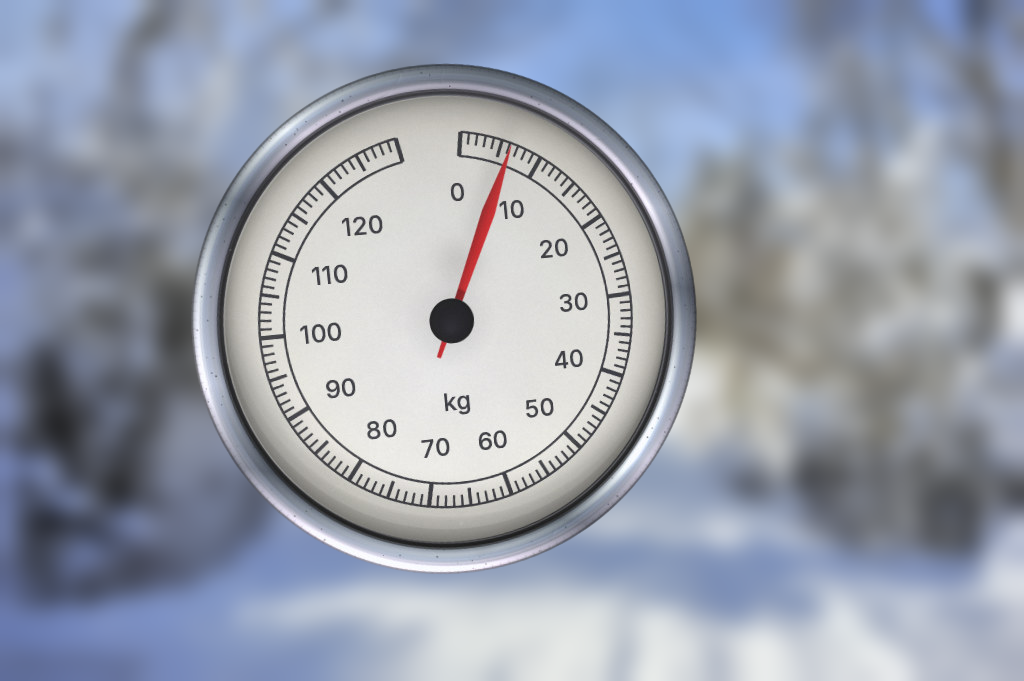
6 kg
